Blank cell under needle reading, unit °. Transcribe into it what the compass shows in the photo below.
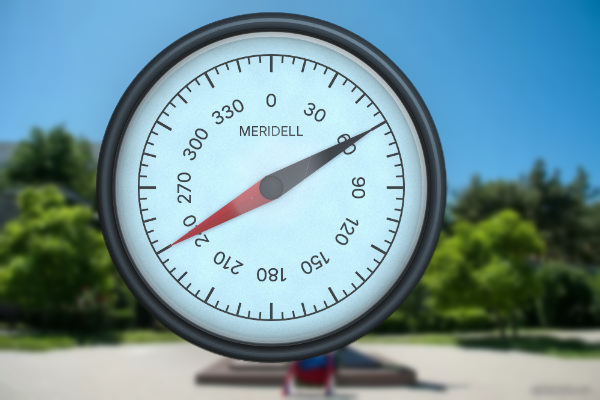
240 °
